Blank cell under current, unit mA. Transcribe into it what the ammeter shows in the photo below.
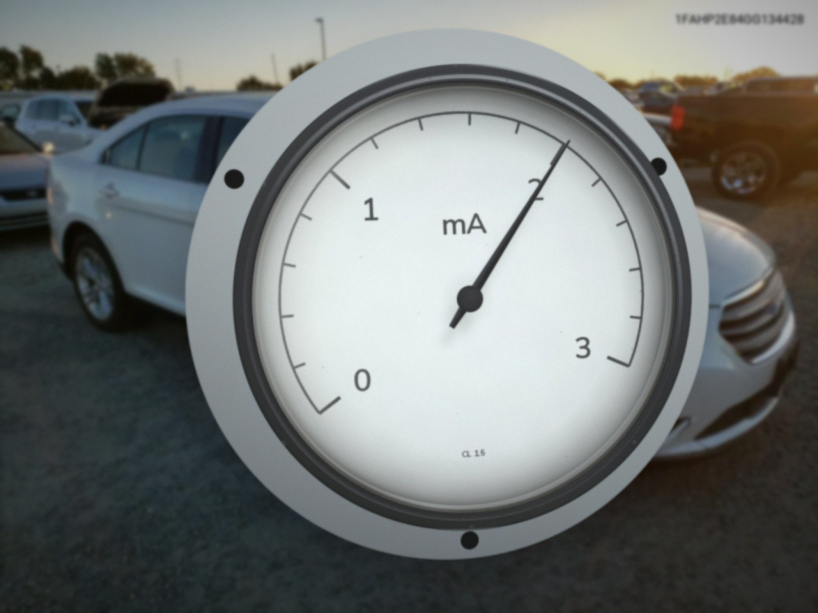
2 mA
